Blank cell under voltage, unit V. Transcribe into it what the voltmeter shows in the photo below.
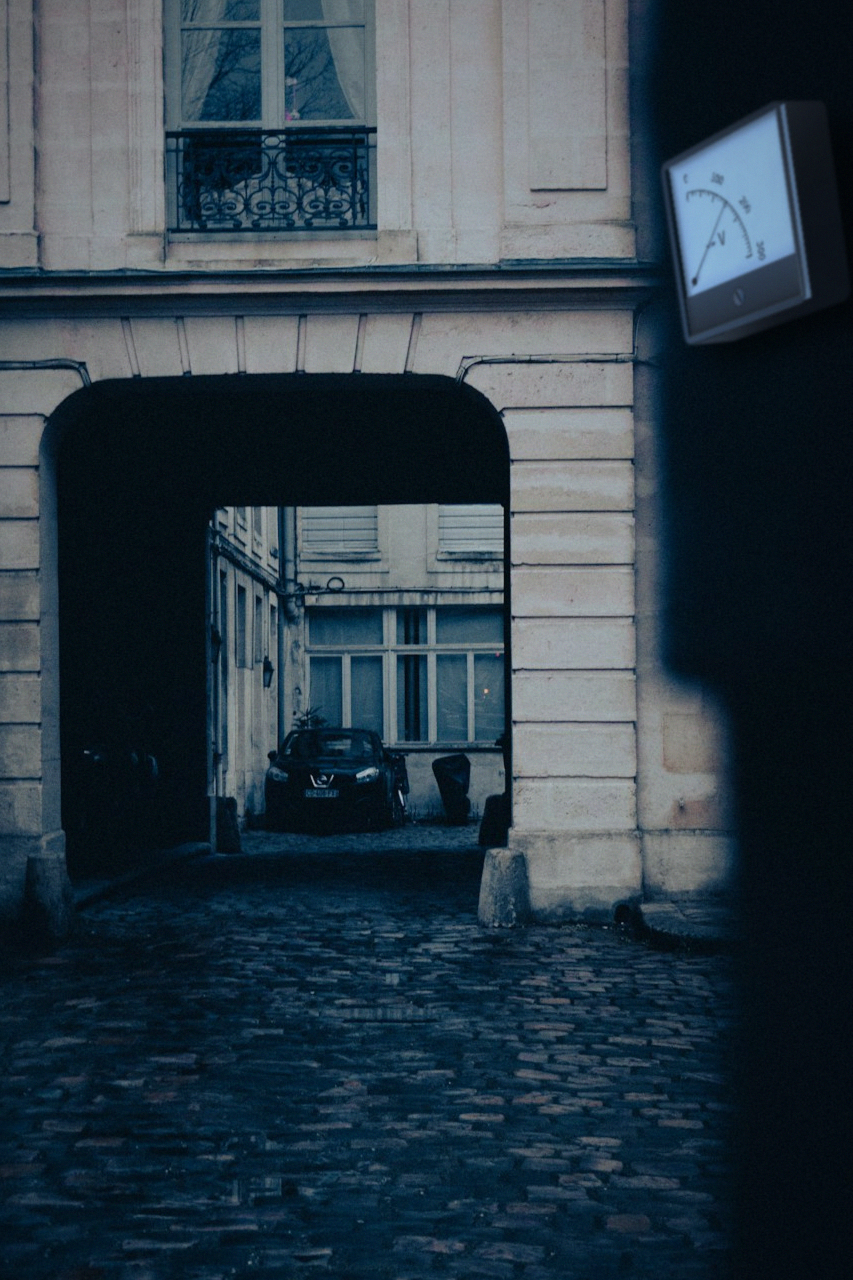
150 V
